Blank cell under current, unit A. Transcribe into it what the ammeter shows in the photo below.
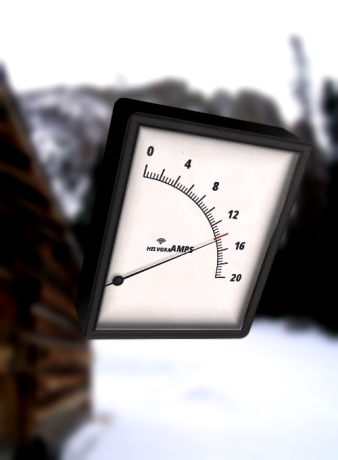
14 A
